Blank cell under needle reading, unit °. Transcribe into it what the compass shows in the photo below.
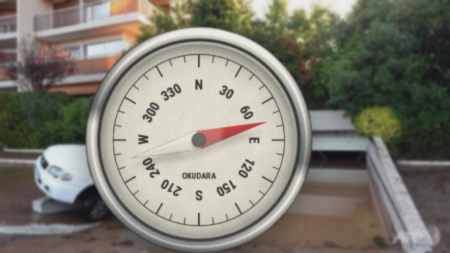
75 °
